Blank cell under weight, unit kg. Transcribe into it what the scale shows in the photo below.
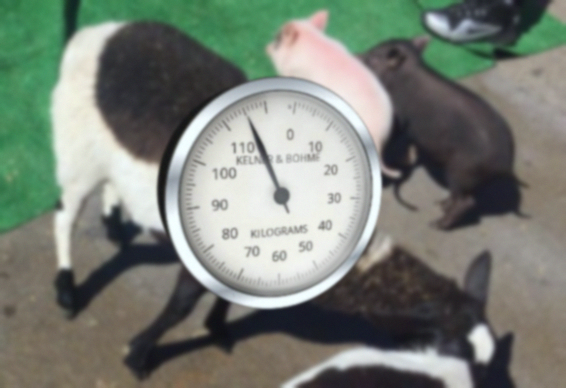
115 kg
